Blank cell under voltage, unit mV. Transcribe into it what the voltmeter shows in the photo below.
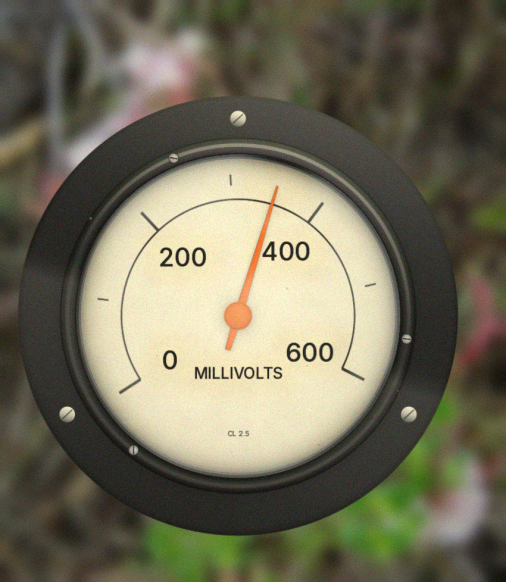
350 mV
